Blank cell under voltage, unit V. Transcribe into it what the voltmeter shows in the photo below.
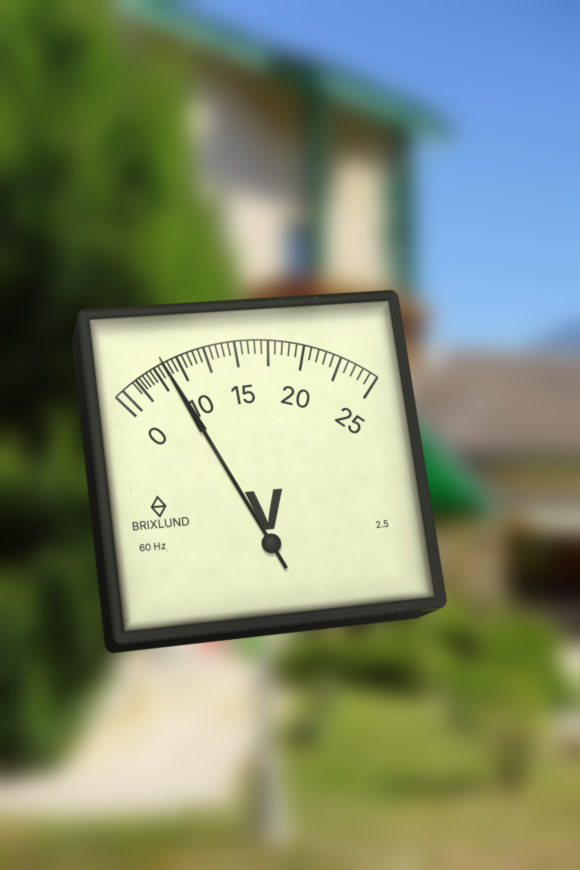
8.5 V
